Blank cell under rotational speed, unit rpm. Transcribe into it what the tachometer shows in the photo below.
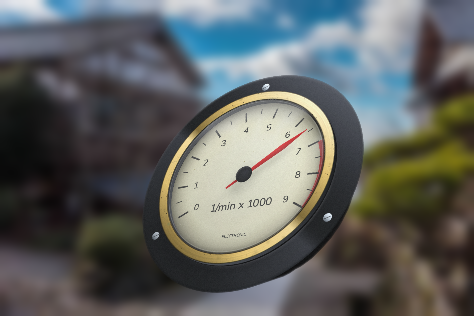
6500 rpm
